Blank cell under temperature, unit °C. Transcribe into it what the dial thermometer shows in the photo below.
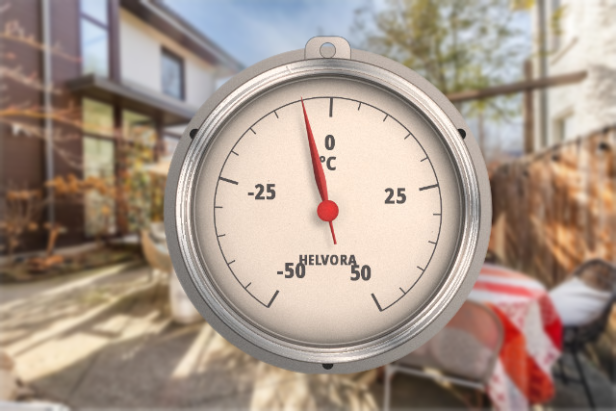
-5 °C
